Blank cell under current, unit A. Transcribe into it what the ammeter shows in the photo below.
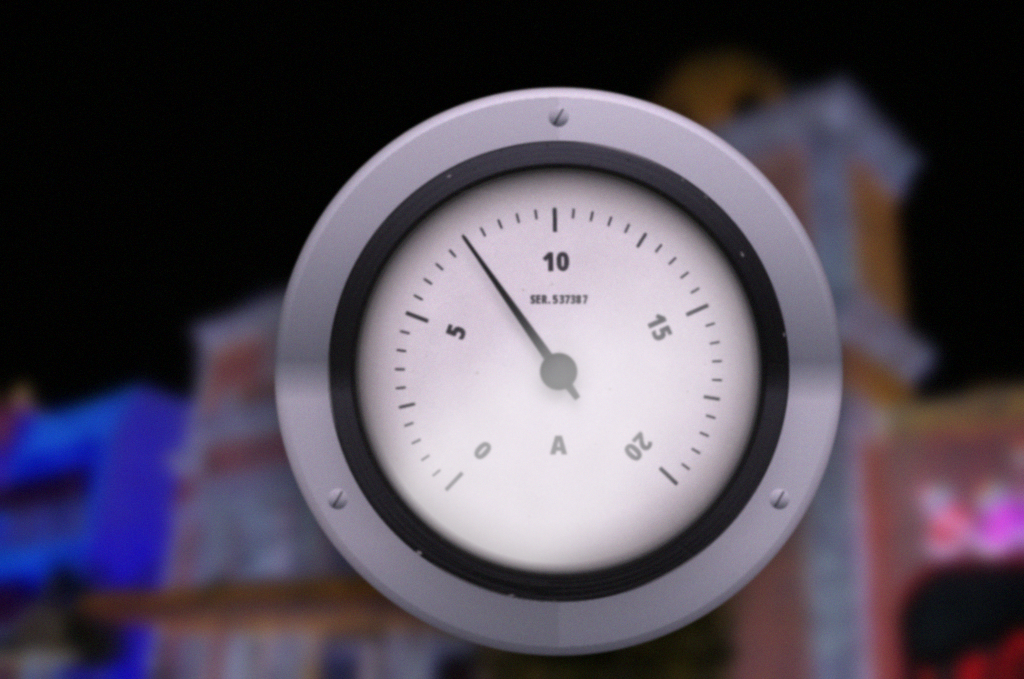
7.5 A
